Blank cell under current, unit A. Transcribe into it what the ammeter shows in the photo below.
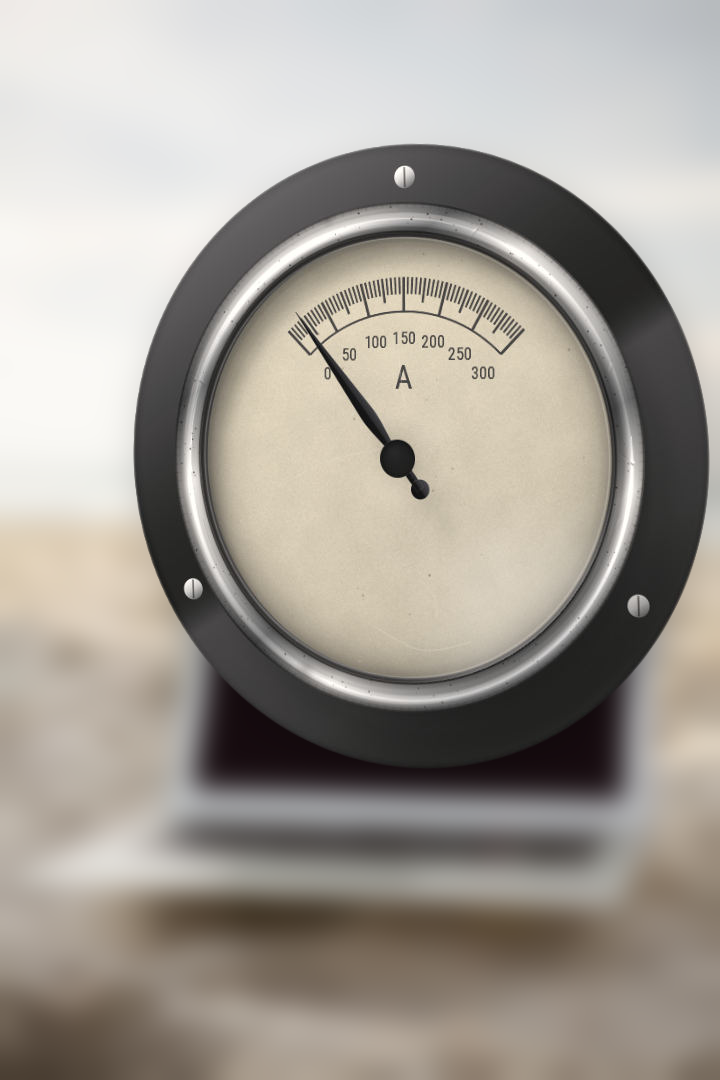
25 A
